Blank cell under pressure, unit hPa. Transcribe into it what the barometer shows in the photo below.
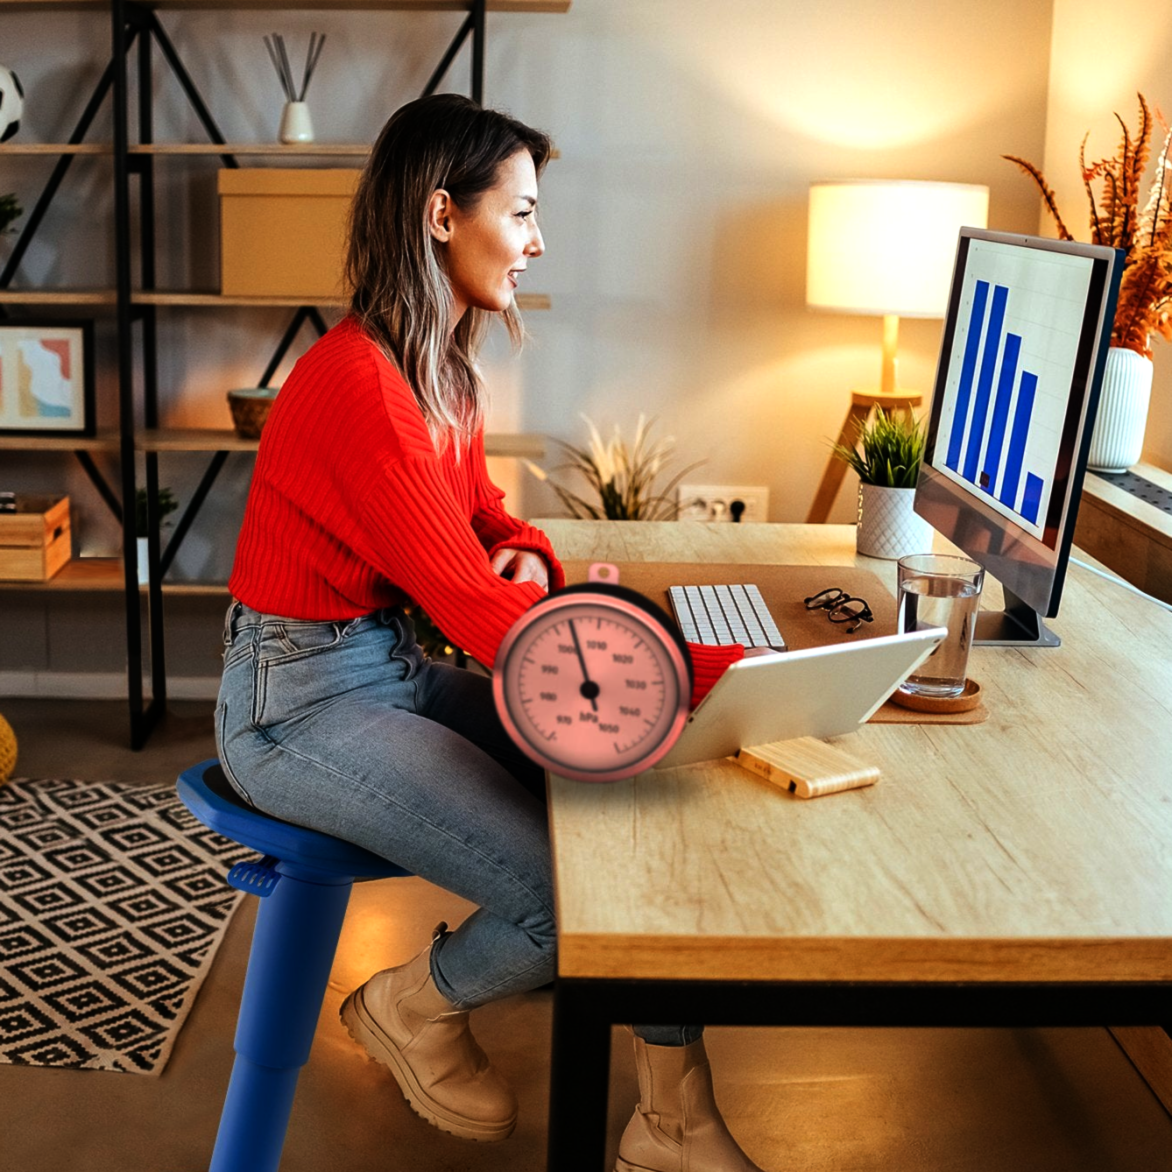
1004 hPa
